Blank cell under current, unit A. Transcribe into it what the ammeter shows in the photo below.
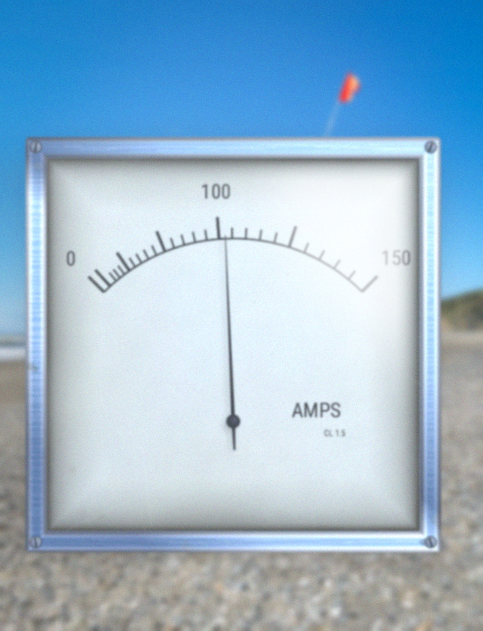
102.5 A
